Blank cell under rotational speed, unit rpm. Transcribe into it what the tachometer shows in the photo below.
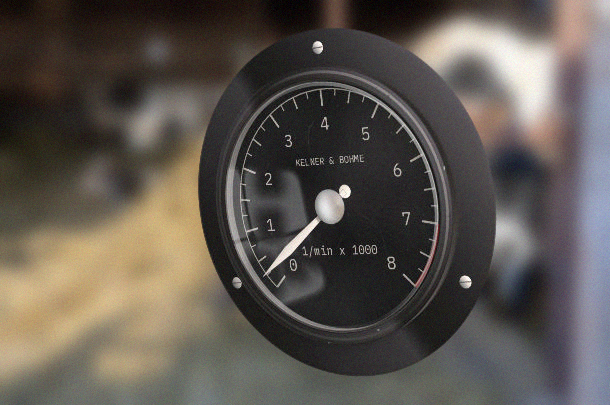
250 rpm
